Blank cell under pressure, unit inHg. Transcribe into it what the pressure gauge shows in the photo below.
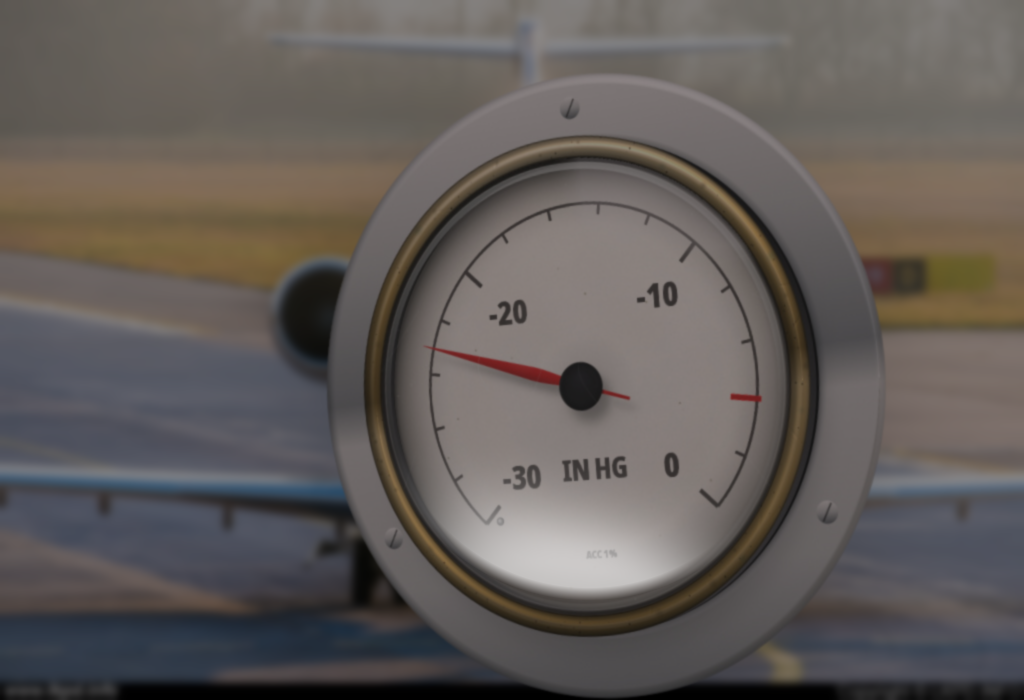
-23 inHg
